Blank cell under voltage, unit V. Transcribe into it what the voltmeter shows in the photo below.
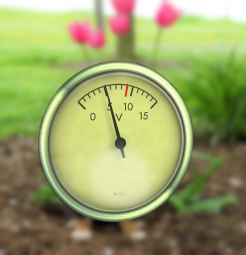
5 V
